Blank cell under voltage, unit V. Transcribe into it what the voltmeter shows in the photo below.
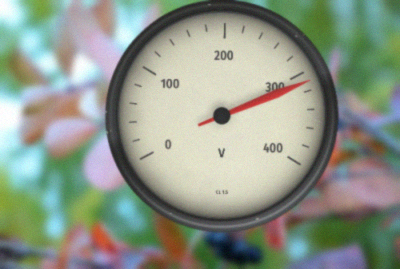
310 V
